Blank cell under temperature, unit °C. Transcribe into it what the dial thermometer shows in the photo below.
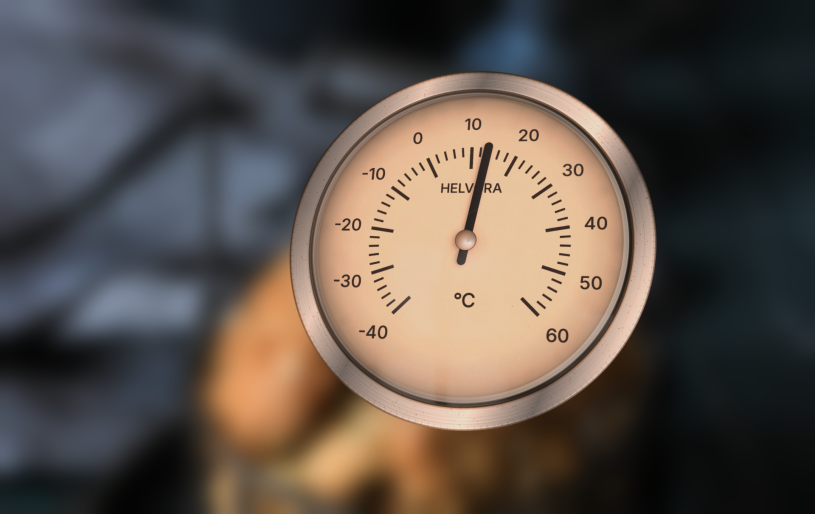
14 °C
